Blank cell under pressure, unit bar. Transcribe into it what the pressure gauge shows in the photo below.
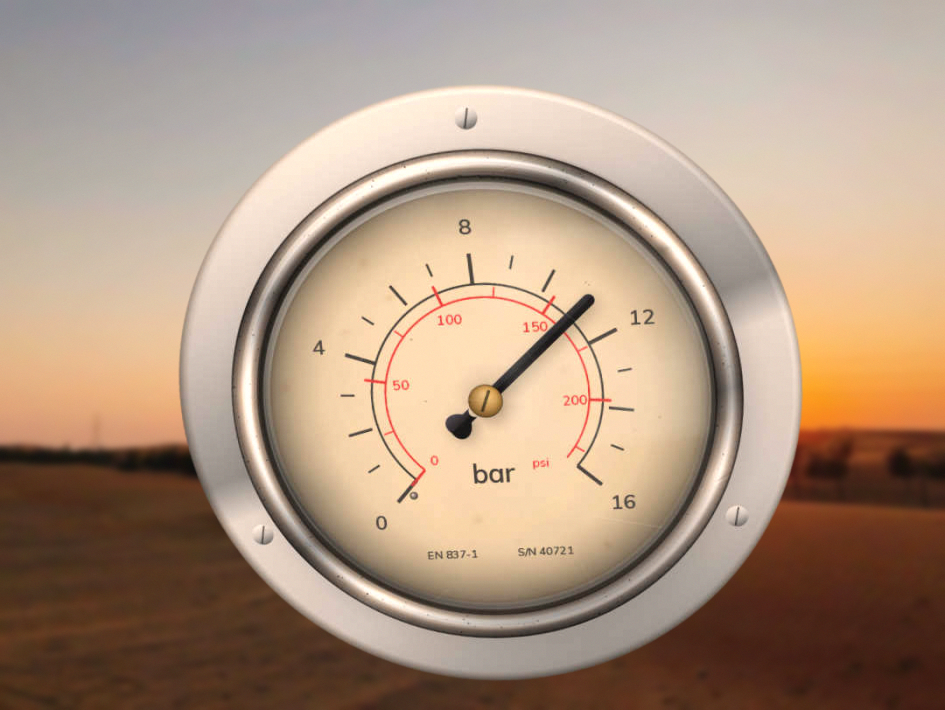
11 bar
